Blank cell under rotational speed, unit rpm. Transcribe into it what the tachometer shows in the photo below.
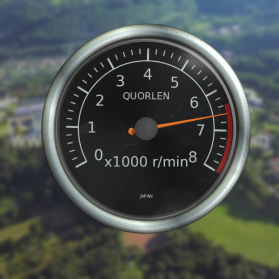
6600 rpm
